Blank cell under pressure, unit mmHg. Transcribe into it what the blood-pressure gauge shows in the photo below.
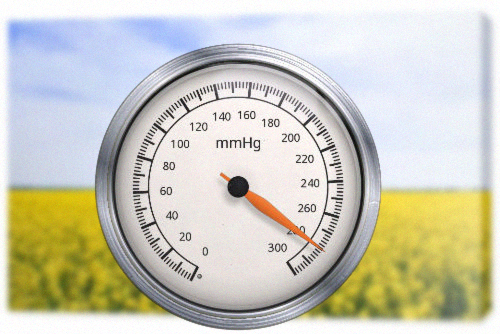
280 mmHg
